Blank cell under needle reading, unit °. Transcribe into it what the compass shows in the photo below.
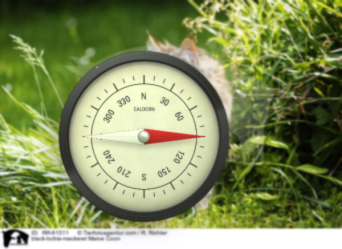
90 °
